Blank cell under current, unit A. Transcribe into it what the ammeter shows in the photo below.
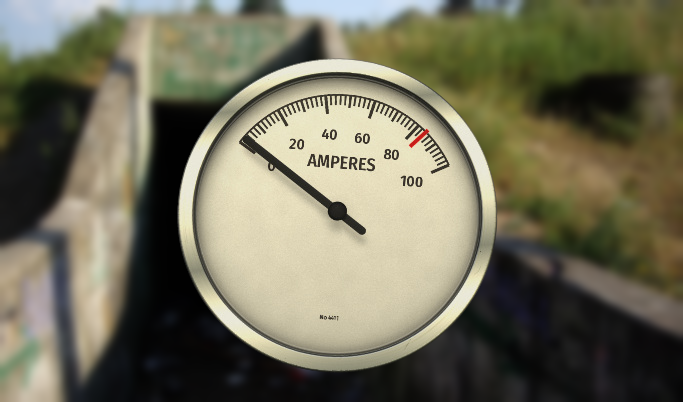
2 A
